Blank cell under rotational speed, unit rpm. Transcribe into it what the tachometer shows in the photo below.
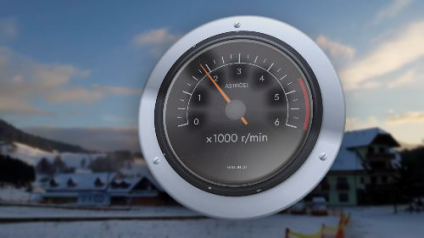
1875 rpm
